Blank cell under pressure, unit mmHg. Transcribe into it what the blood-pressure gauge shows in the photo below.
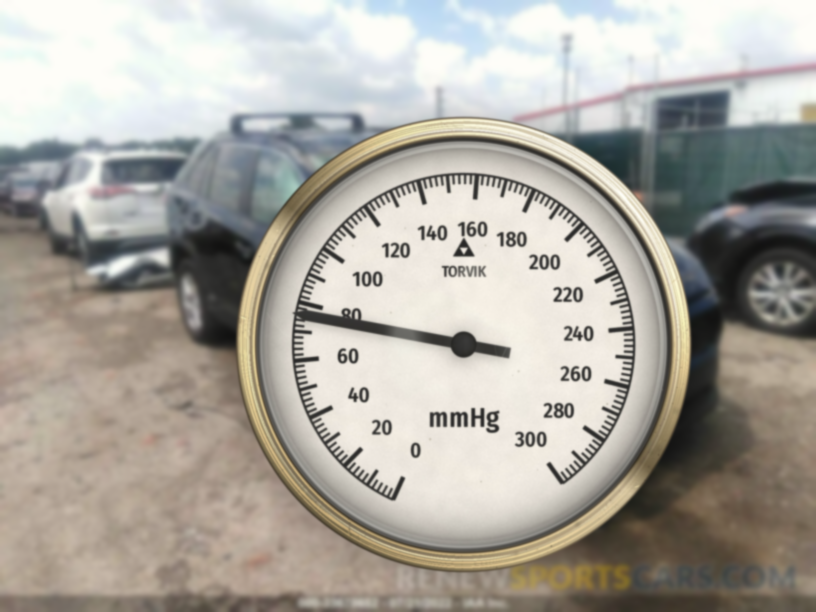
76 mmHg
